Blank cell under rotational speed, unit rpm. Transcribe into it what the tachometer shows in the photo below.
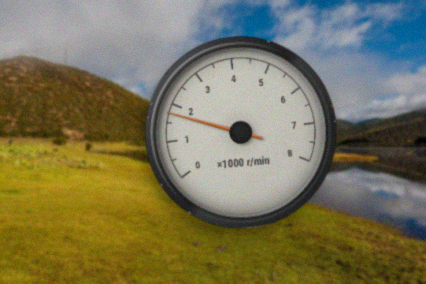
1750 rpm
